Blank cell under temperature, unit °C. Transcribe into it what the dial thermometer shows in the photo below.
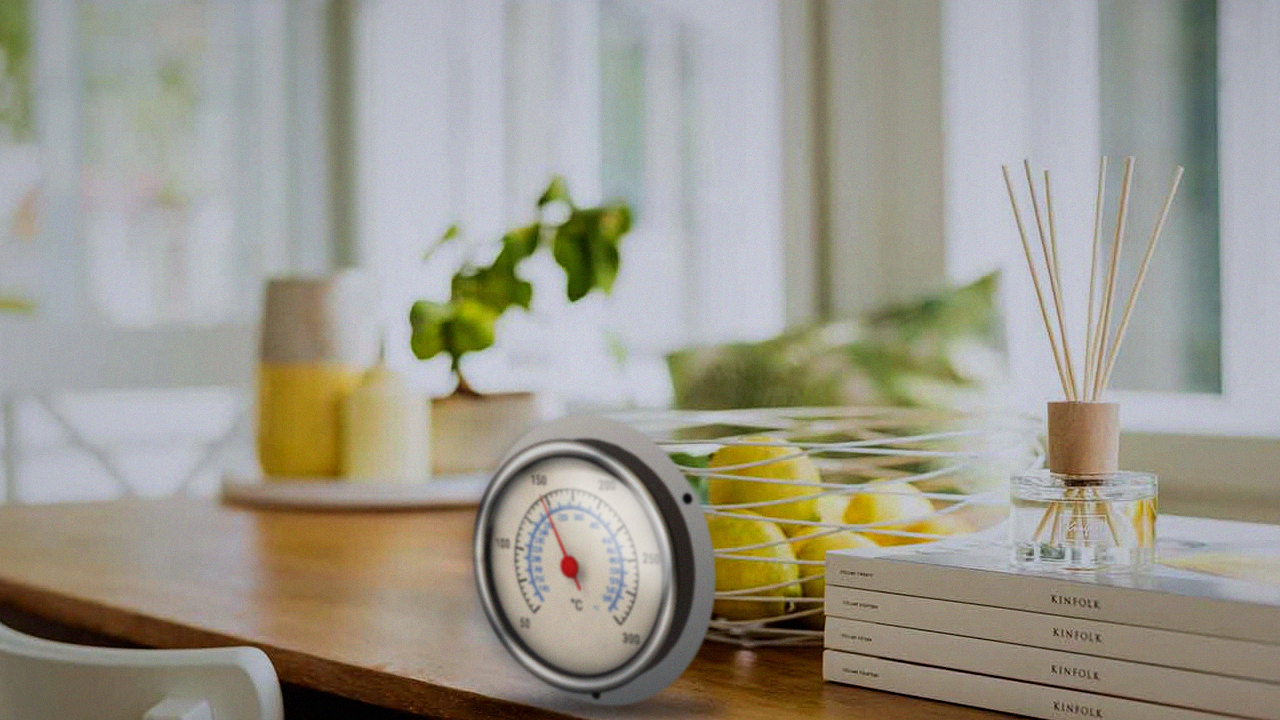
150 °C
